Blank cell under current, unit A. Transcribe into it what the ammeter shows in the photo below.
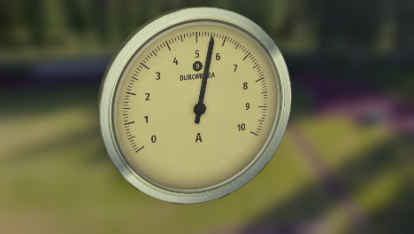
5.5 A
